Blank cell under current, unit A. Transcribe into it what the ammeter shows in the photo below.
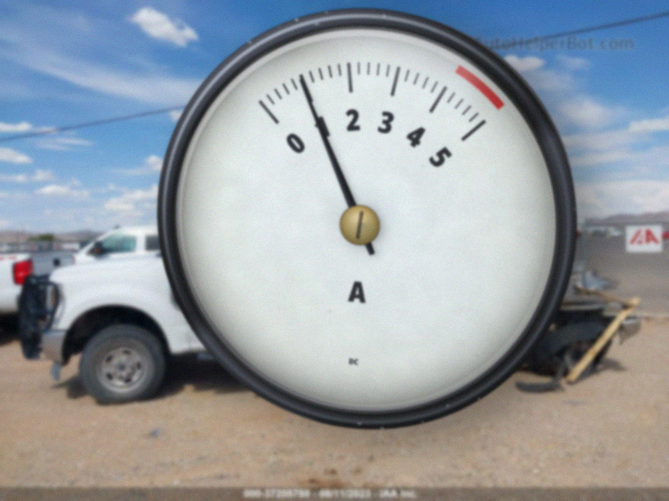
1 A
